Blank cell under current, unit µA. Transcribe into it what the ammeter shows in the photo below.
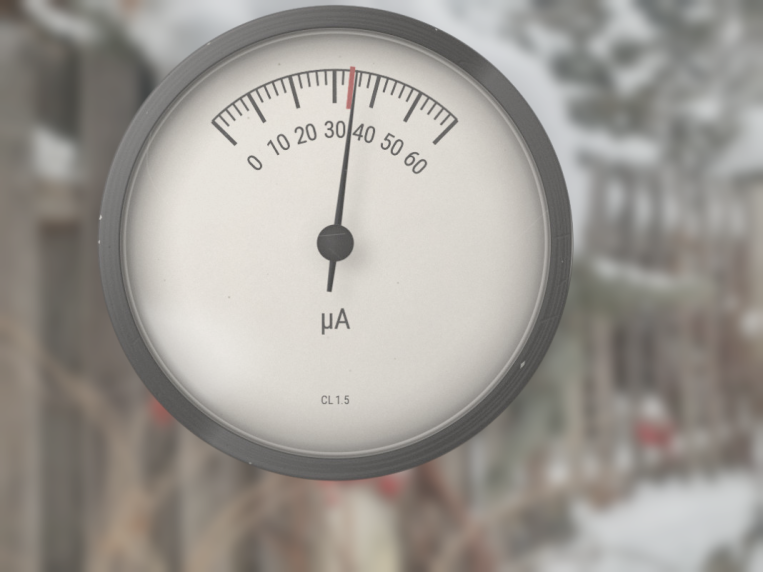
35 µA
